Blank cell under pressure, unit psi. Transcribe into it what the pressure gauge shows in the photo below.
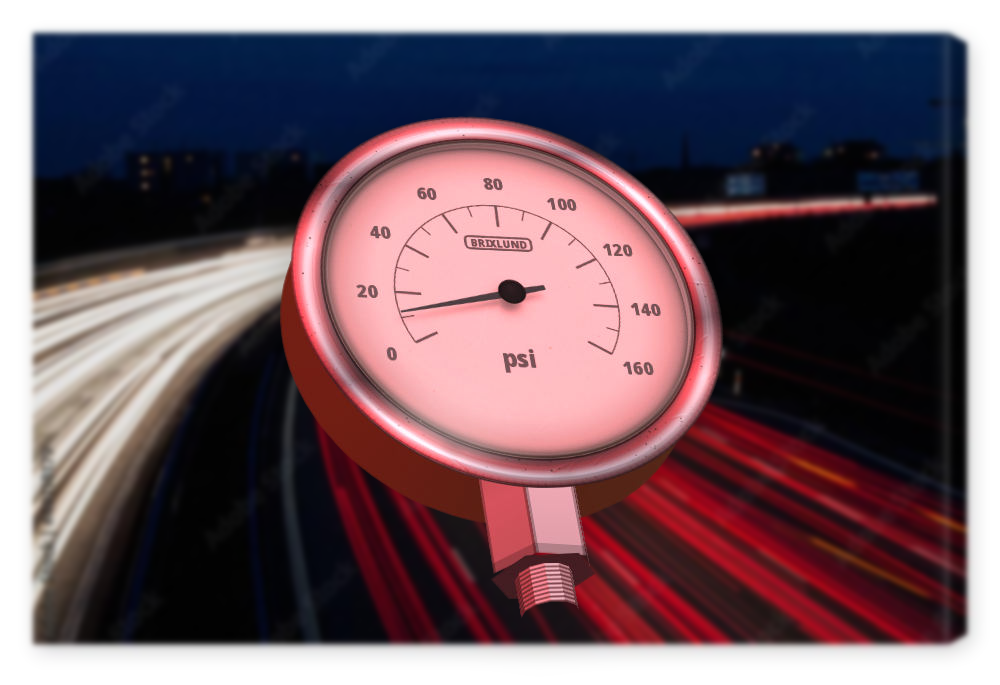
10 psi
